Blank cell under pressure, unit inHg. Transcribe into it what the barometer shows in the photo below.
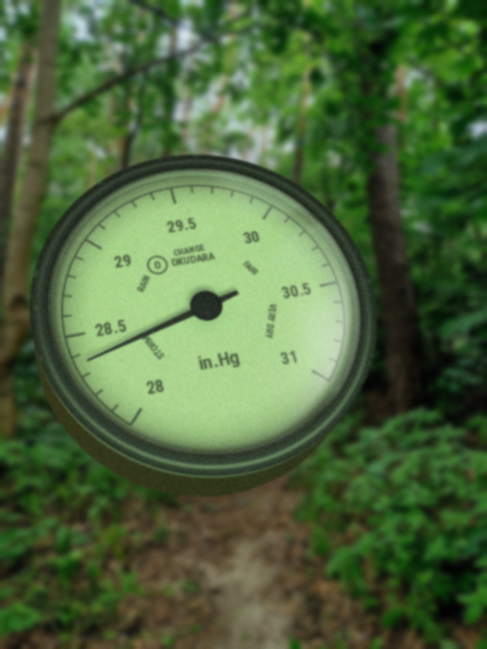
28.35 inHg
